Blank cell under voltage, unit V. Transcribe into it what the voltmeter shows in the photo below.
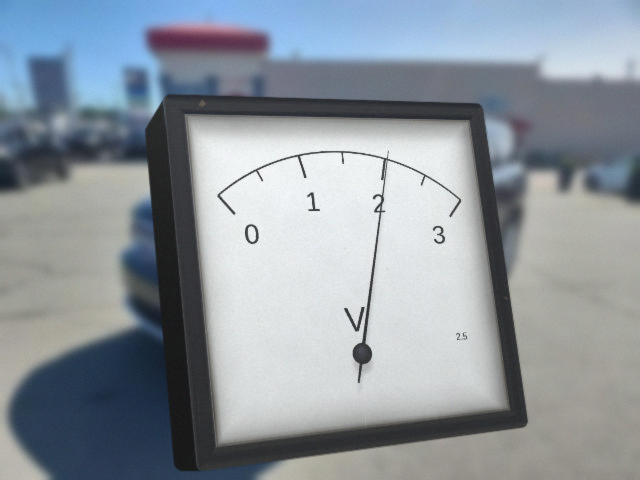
2 V
